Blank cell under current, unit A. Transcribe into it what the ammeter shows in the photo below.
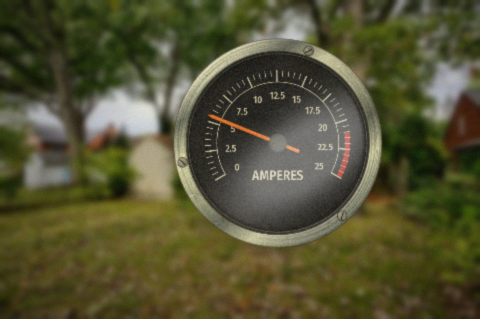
5.5 A
